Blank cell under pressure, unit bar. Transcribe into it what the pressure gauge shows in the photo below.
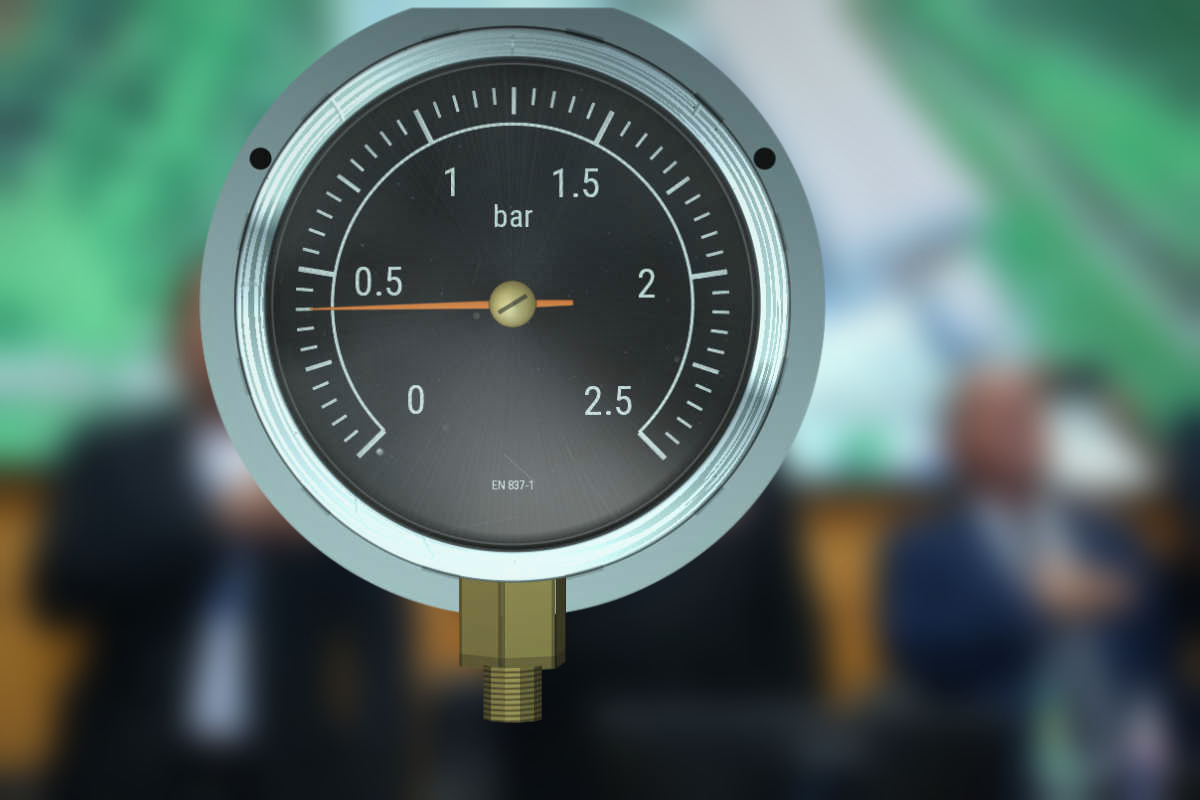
0.4 bar
